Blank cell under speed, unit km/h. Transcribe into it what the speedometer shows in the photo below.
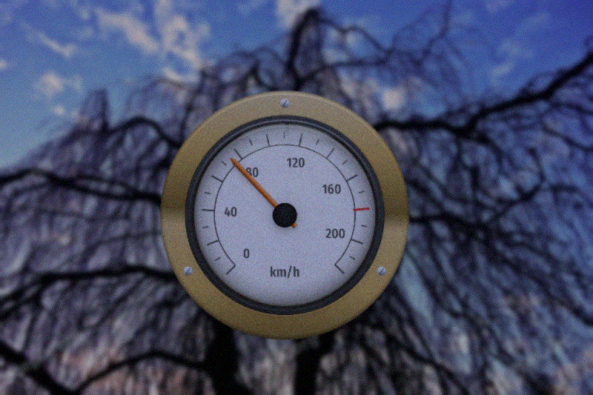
75 km/h
